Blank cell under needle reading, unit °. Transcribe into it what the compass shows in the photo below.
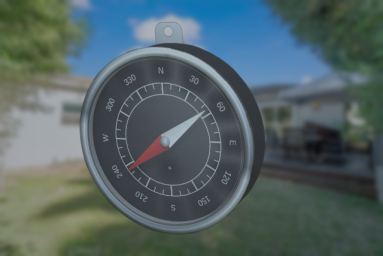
235 °
